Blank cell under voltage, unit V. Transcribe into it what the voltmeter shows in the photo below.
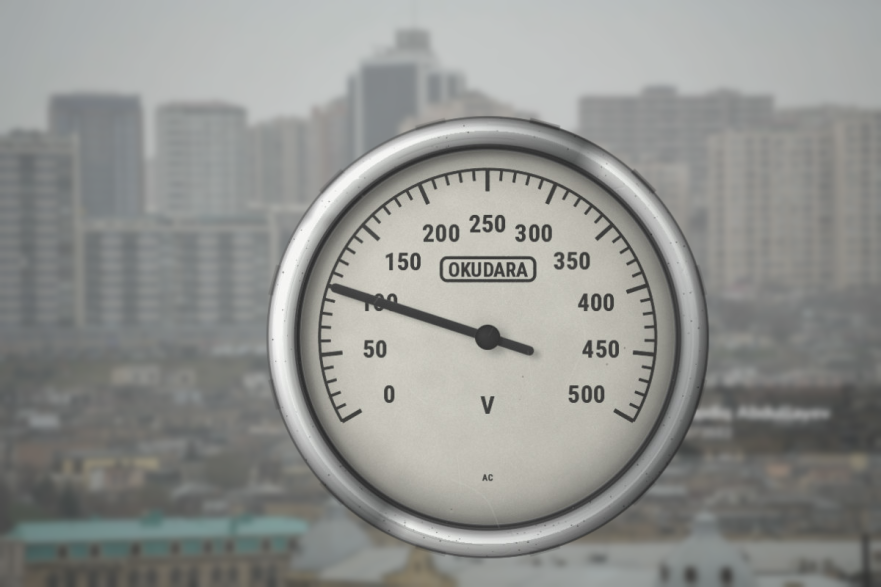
100 V
